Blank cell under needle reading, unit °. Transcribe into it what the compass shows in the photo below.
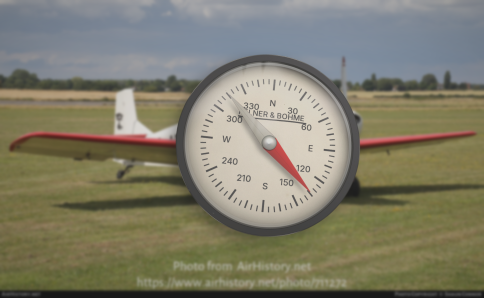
135 °
